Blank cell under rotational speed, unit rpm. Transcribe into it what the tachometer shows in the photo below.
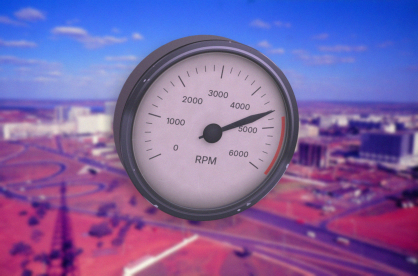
4600 rpm
